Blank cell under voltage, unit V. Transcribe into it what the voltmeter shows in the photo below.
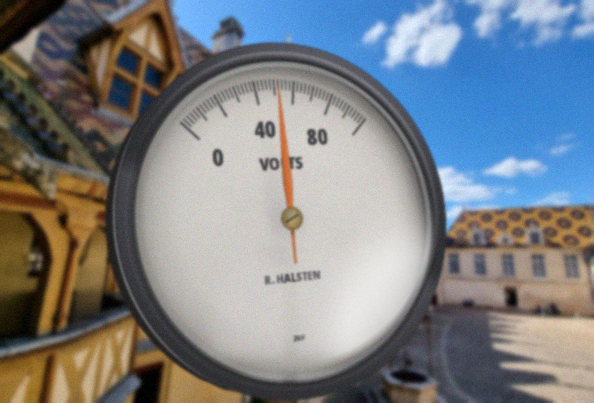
50 V
